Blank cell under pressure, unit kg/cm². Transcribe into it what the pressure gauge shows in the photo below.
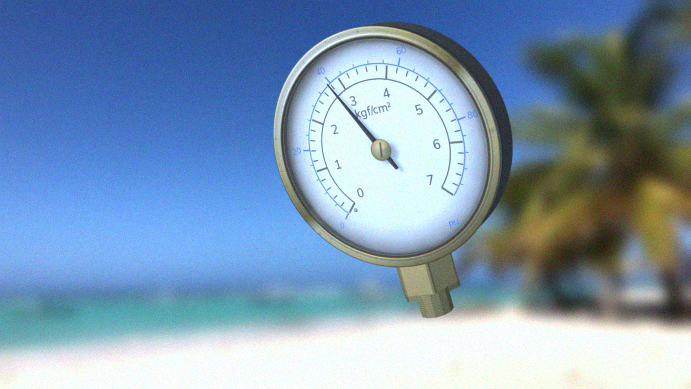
2.8 kg/cm²
